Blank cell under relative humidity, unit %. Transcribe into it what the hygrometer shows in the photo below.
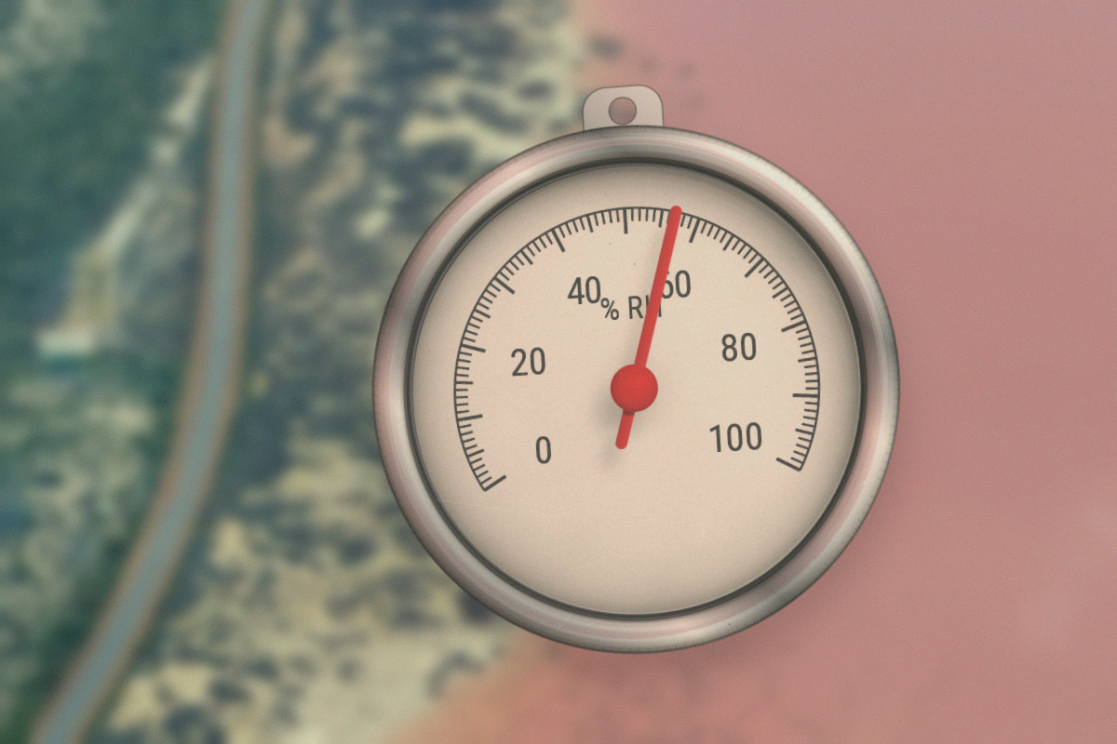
57 %
